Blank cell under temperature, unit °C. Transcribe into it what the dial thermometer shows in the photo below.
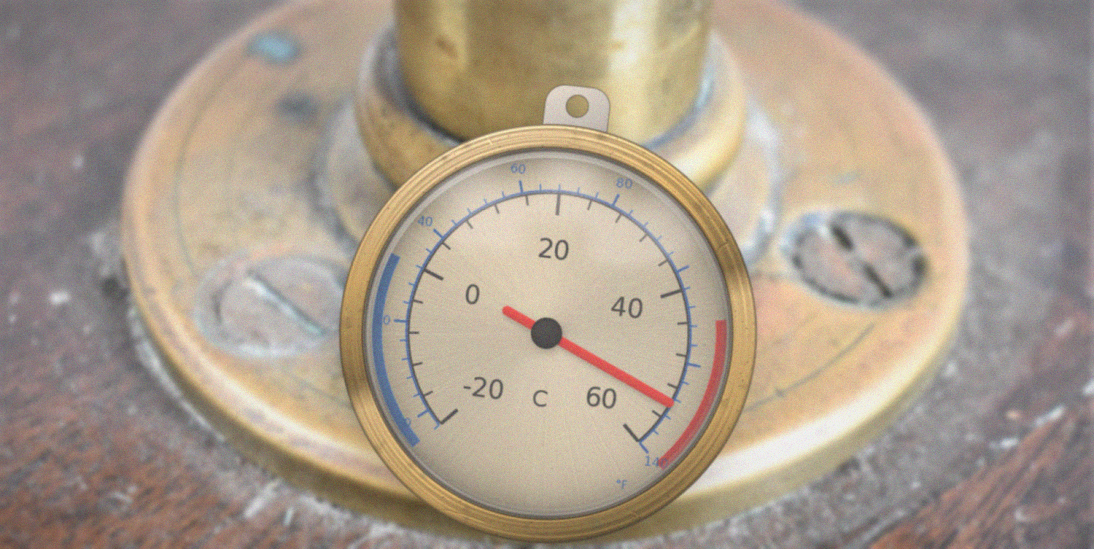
54 °C
